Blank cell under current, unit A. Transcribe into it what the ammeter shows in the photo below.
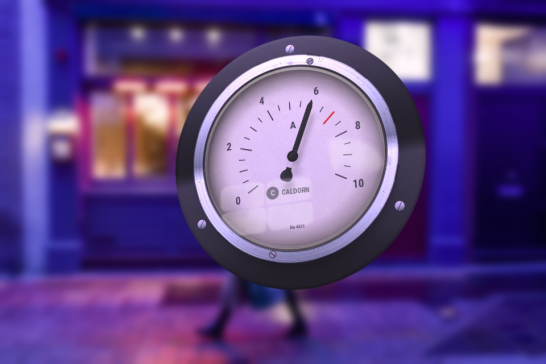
6 A
